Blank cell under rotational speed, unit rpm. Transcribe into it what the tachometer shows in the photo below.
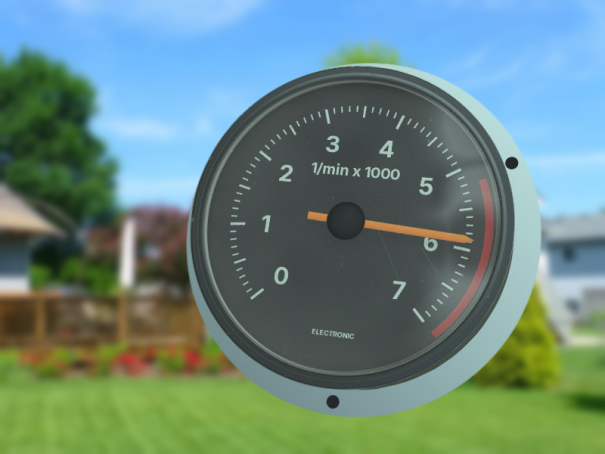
5900 rpm
